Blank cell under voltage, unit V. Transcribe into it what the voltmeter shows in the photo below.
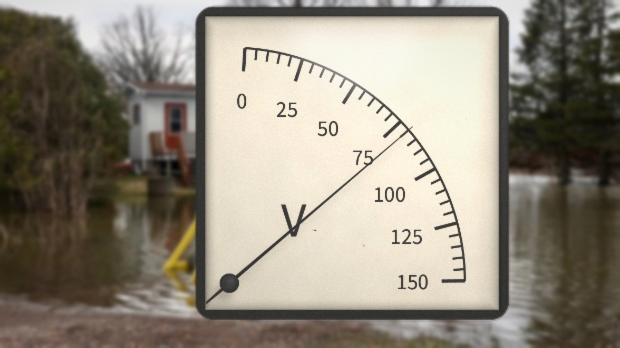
80 V
